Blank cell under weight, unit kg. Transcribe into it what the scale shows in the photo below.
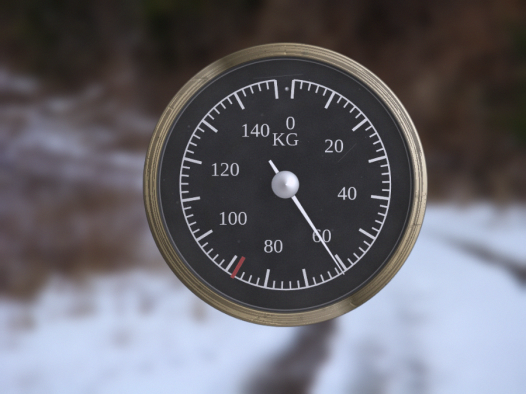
61 kg
